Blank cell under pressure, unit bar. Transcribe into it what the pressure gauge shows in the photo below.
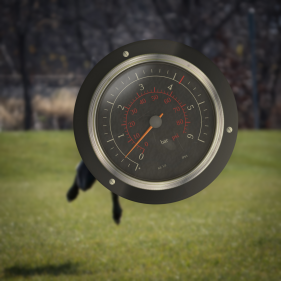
0.4 bar
